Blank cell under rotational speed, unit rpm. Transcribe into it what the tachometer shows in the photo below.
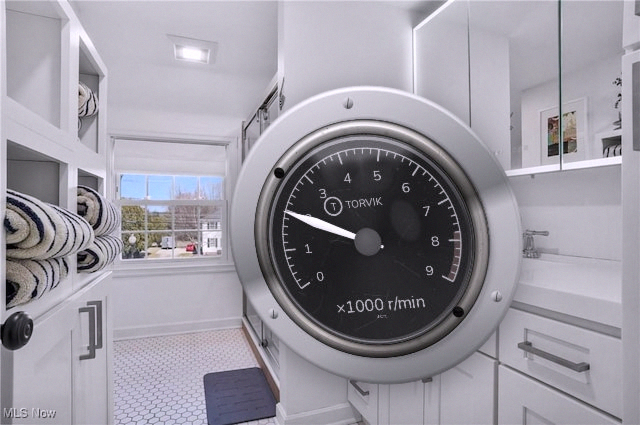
2000 rpm
